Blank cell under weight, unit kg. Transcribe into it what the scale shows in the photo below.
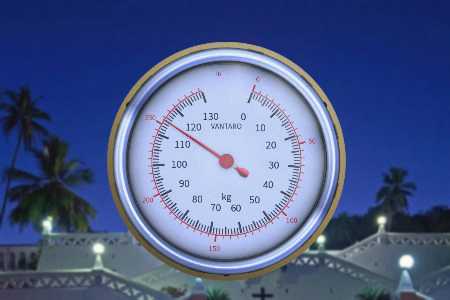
115 kg
